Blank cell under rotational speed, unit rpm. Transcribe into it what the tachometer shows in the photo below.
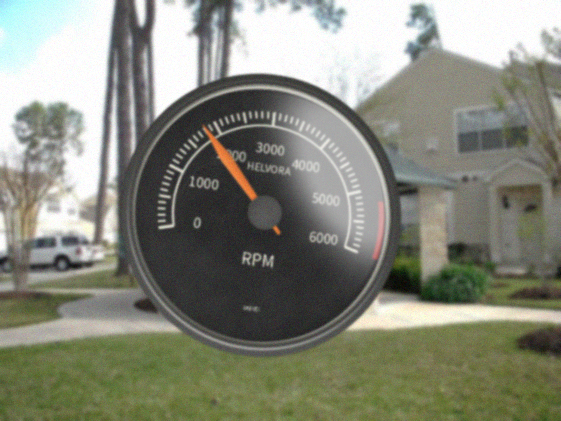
1800 rpm
